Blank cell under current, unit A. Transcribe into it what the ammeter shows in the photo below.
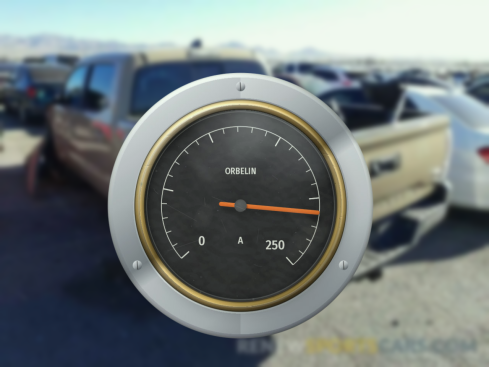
210 A
